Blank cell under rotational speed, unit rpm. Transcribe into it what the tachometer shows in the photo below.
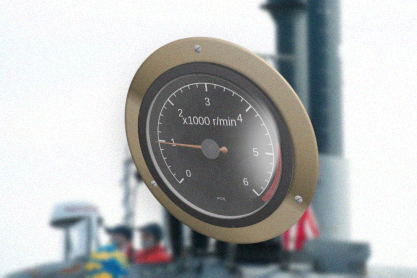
1000 rpm
